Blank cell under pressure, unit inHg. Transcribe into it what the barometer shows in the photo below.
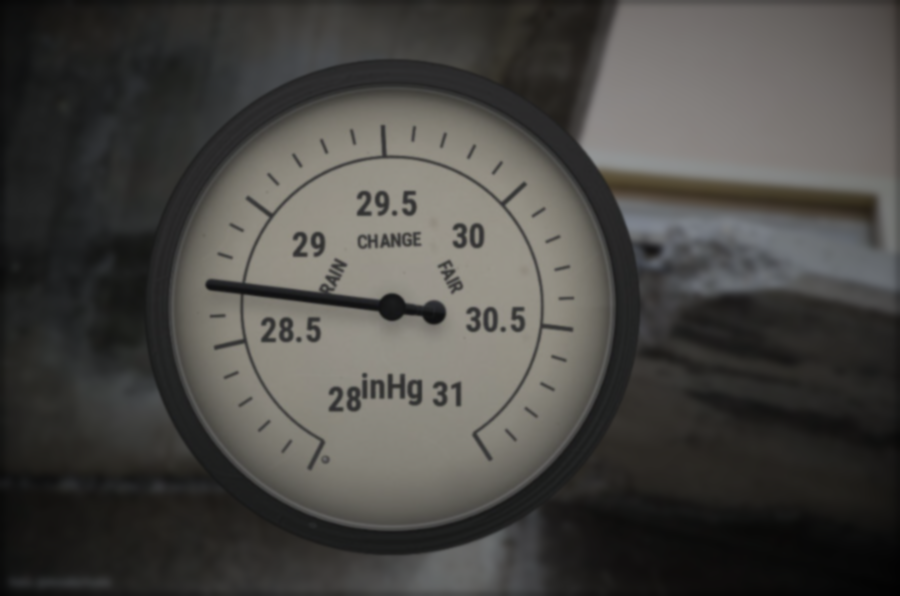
28.7 inHg
